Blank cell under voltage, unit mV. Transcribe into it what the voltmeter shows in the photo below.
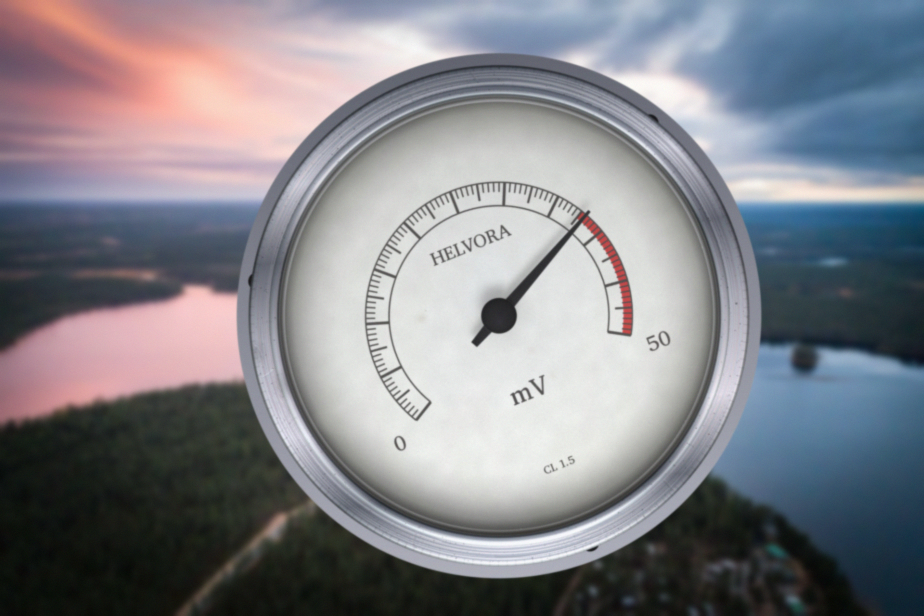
38 mV
